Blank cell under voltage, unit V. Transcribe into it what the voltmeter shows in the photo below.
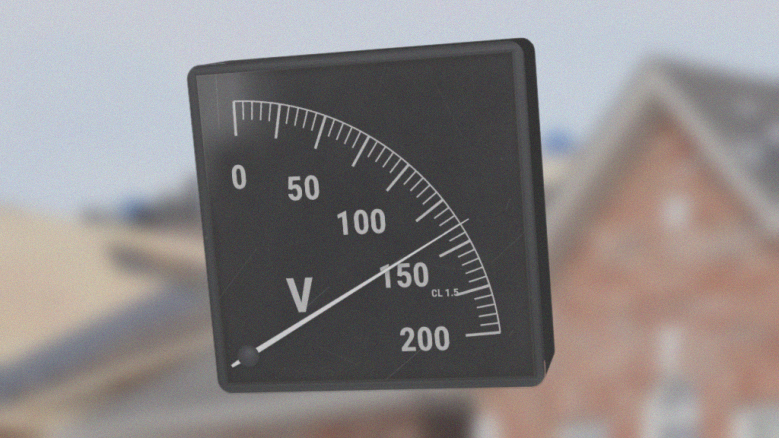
140 V
